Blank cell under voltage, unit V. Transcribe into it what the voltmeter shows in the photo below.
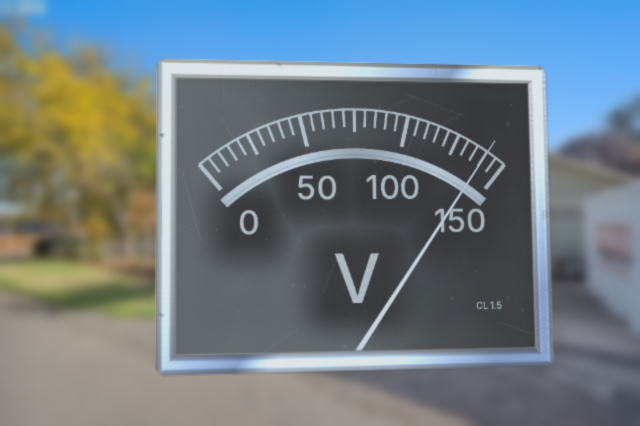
140 V
